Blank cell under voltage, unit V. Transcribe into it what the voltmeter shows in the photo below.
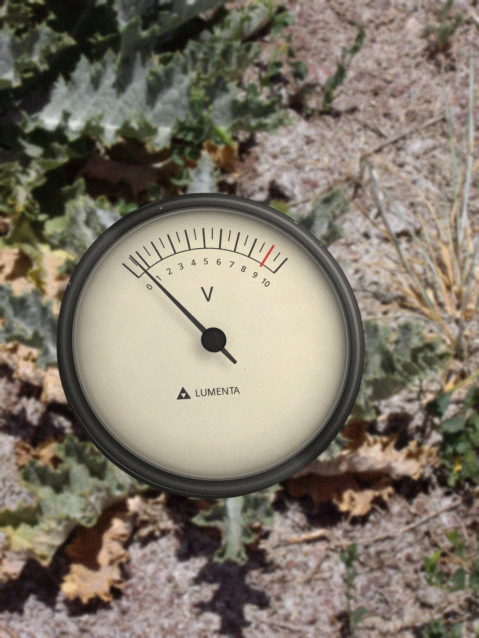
0.5 V
